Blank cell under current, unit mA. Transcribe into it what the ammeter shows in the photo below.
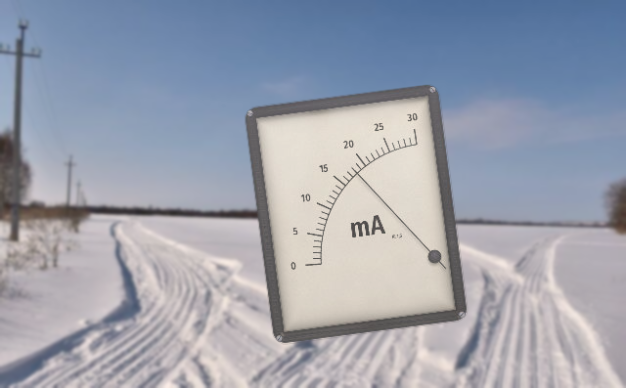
18 mA
